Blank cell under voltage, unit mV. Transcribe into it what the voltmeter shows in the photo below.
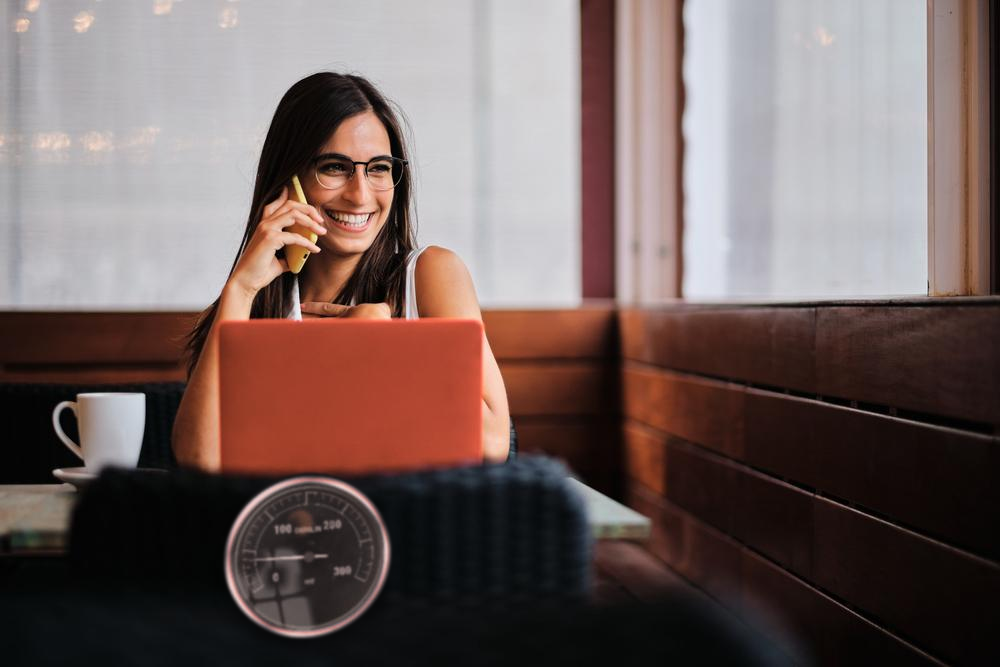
40 mV
